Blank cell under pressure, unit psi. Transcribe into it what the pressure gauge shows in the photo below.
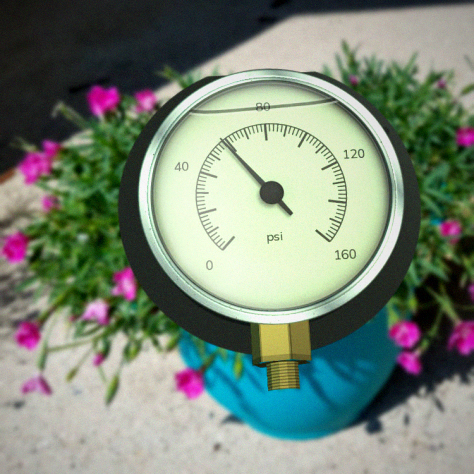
58 psi
